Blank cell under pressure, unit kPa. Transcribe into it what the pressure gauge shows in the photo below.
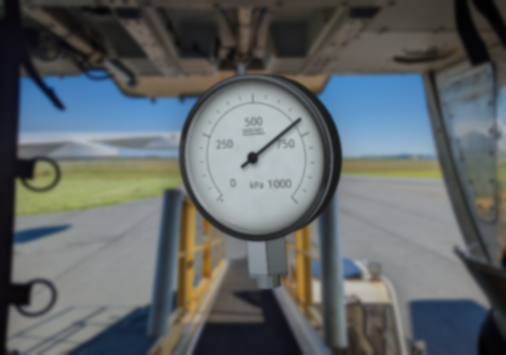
700 kPa
